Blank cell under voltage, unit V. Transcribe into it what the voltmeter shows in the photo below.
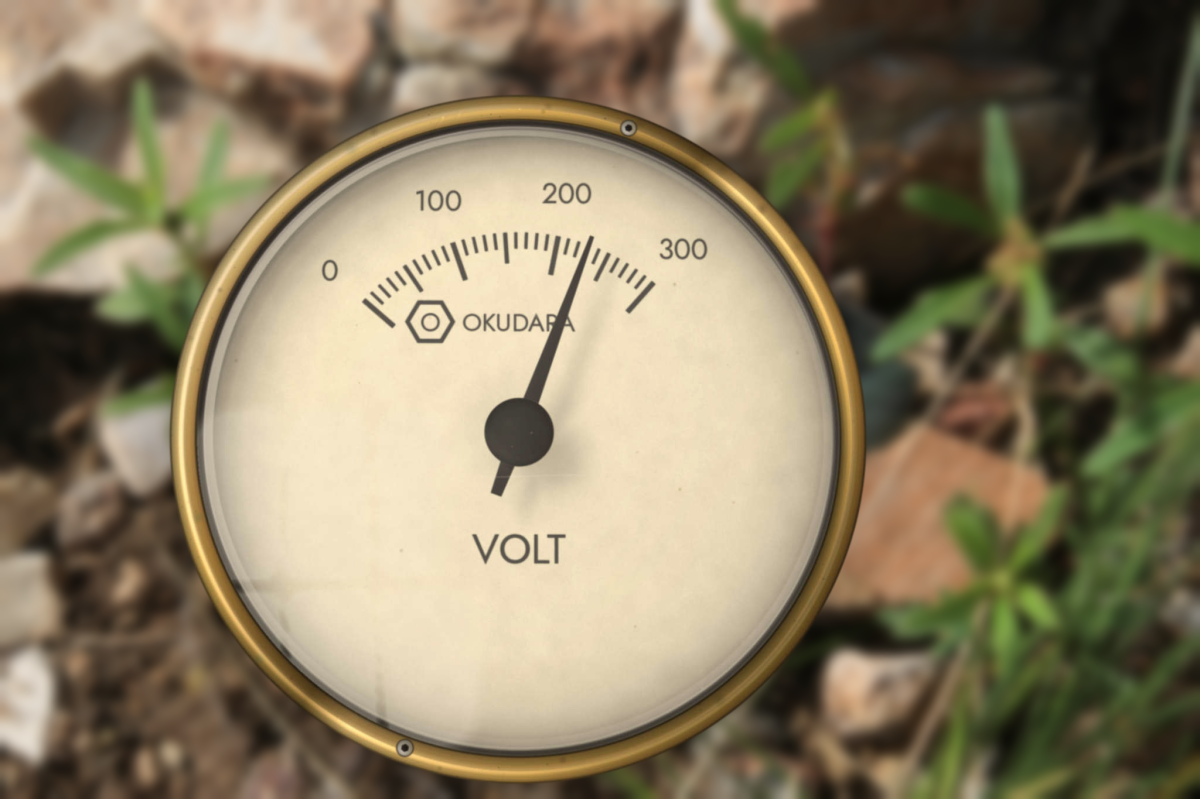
230 V
